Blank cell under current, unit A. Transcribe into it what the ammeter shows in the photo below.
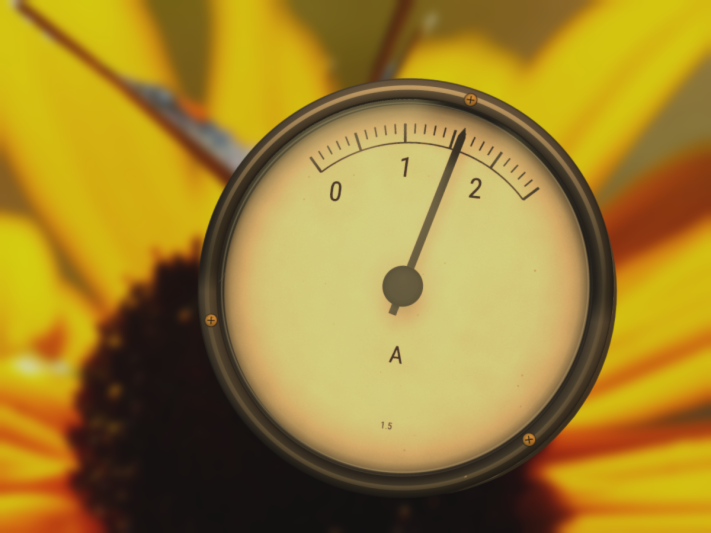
1.6 A
